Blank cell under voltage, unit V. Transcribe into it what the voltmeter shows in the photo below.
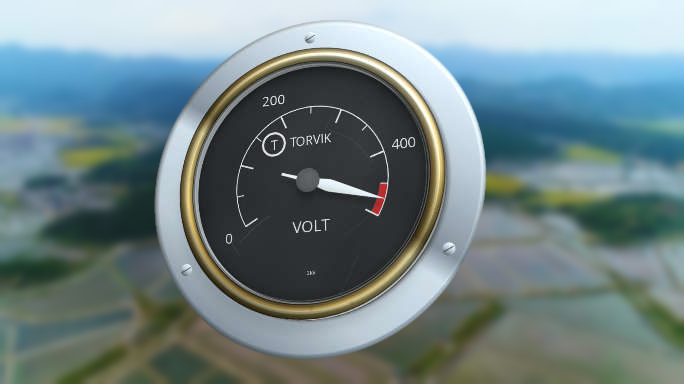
475 V
